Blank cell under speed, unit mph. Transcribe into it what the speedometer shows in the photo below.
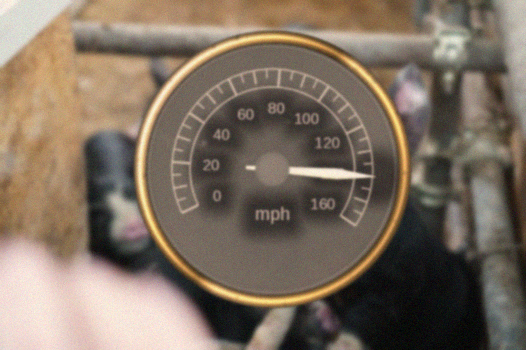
140 mph
